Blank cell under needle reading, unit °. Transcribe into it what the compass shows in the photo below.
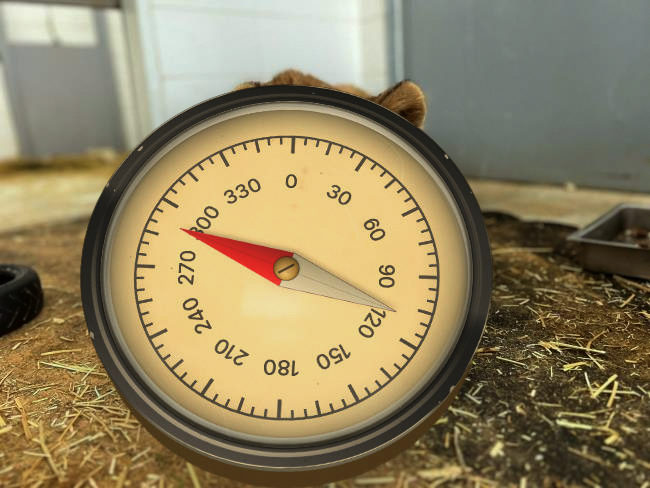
290 °
